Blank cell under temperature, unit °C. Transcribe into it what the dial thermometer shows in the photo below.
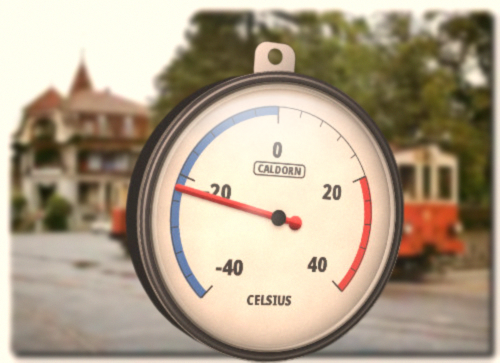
-22 °C
